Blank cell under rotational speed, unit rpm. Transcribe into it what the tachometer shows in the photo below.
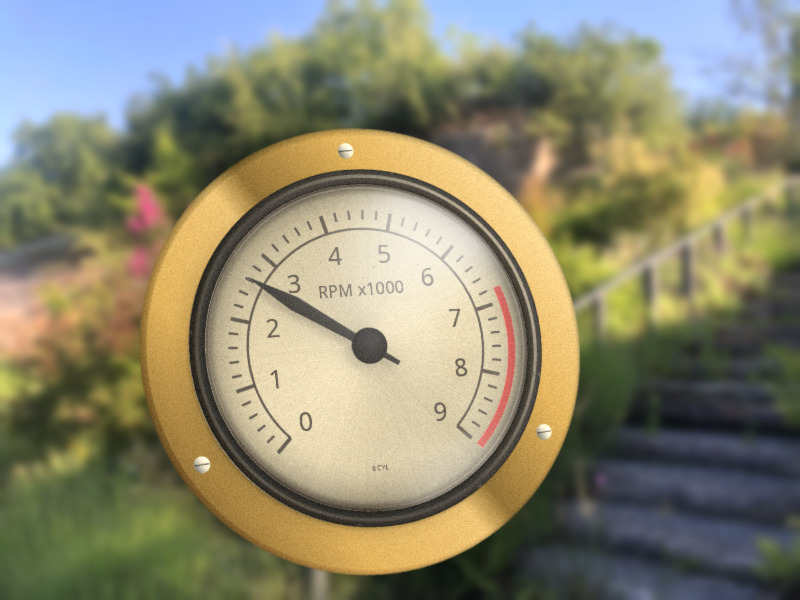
2600 rpm
